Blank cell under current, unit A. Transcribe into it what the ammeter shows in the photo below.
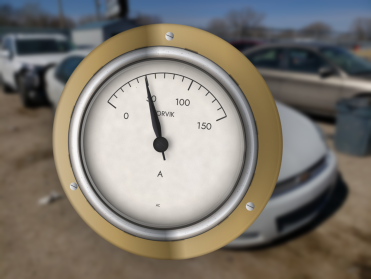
50 A
